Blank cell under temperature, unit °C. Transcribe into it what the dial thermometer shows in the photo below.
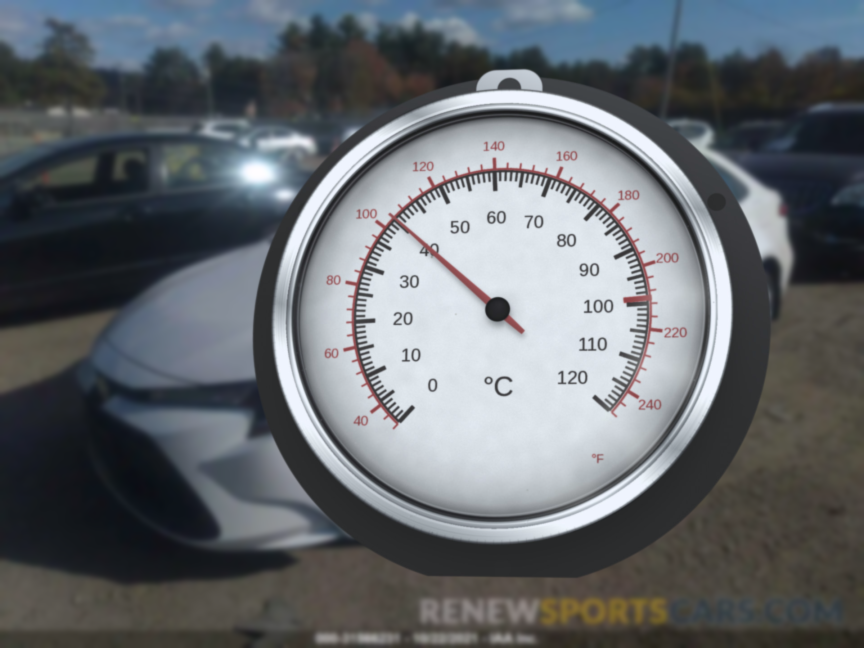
40 °C
